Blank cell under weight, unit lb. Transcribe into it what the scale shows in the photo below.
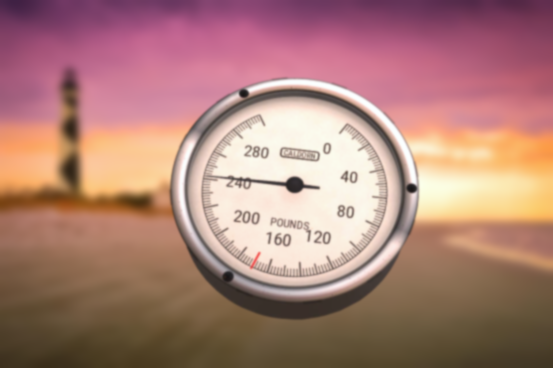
240 lb
